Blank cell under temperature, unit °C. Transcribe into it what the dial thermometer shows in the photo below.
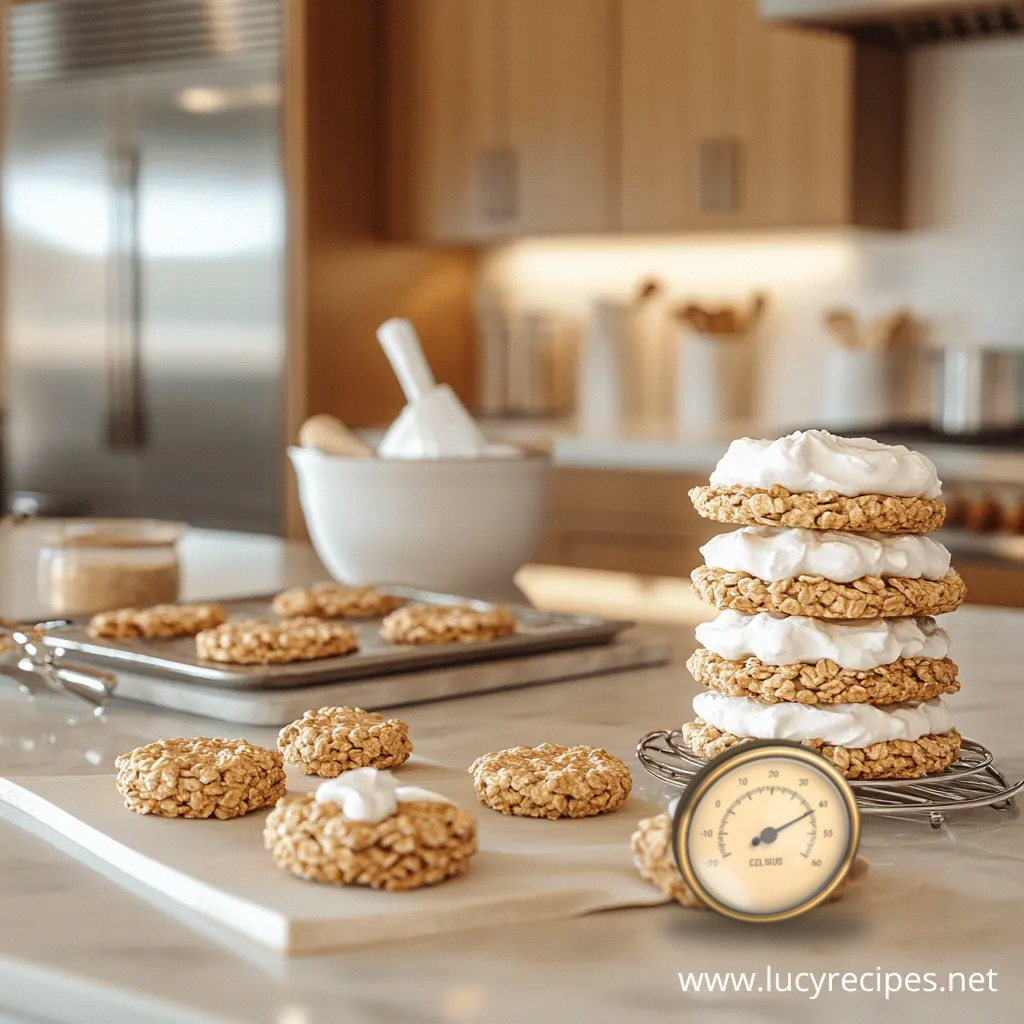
40 °C
